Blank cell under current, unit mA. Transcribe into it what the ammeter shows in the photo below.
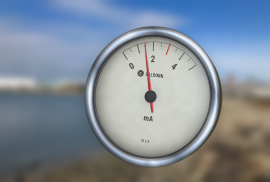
1.5 mA
